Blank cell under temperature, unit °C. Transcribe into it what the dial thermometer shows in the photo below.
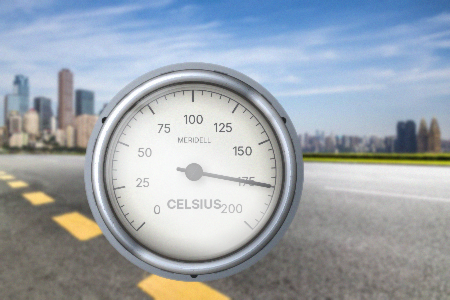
175 °C
